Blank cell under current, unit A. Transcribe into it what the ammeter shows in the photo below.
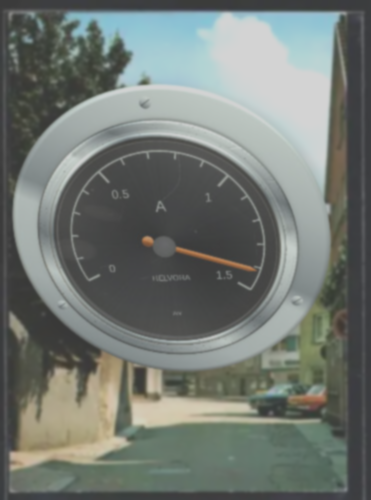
1.4 A
